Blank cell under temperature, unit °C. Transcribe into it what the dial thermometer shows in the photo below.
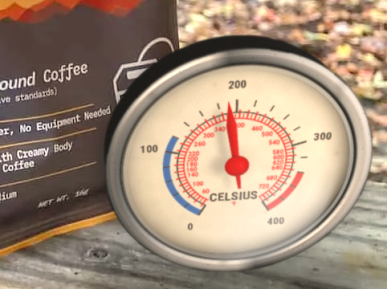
190 °C
